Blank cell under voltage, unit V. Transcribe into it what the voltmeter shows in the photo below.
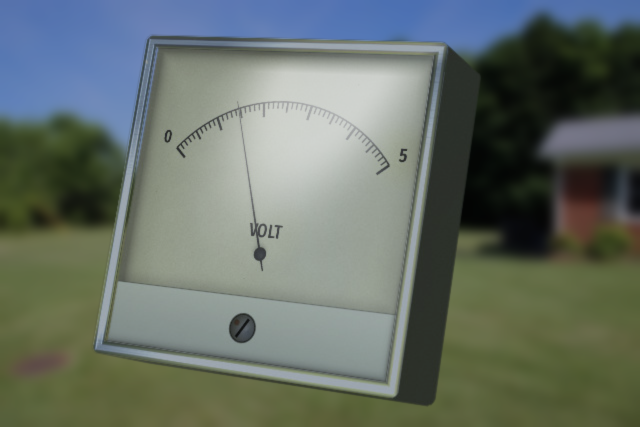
1.5 V
